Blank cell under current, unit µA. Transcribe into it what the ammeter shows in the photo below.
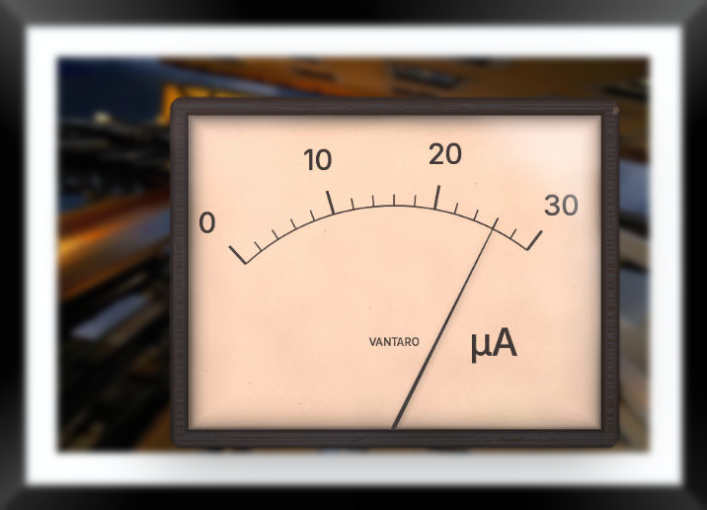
26 µA
